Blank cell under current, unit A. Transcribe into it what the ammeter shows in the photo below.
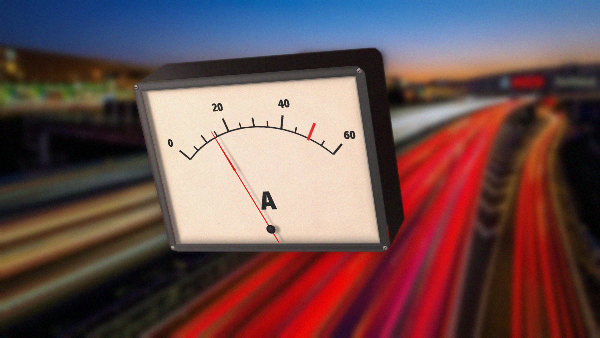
15 A
